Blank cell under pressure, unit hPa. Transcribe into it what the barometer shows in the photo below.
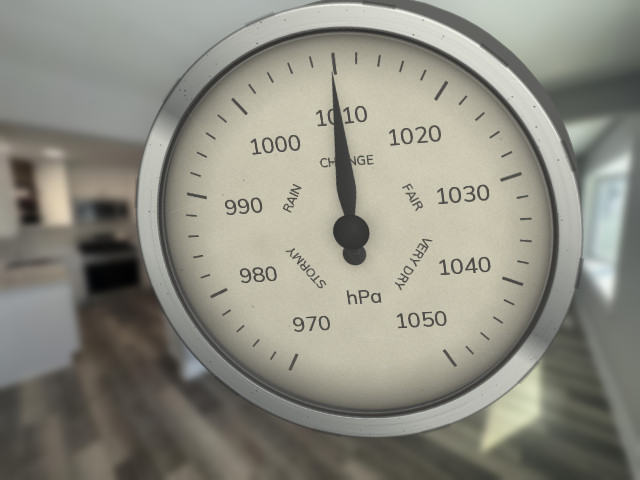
1010 hPa
